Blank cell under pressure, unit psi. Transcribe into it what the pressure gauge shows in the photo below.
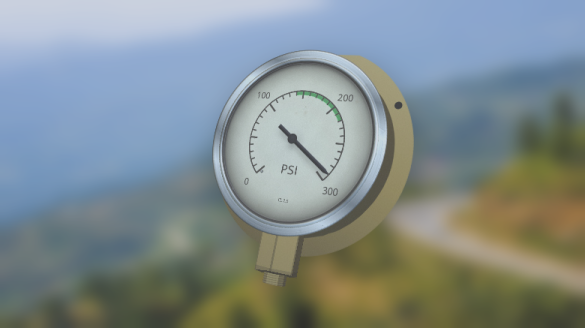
290 psi
